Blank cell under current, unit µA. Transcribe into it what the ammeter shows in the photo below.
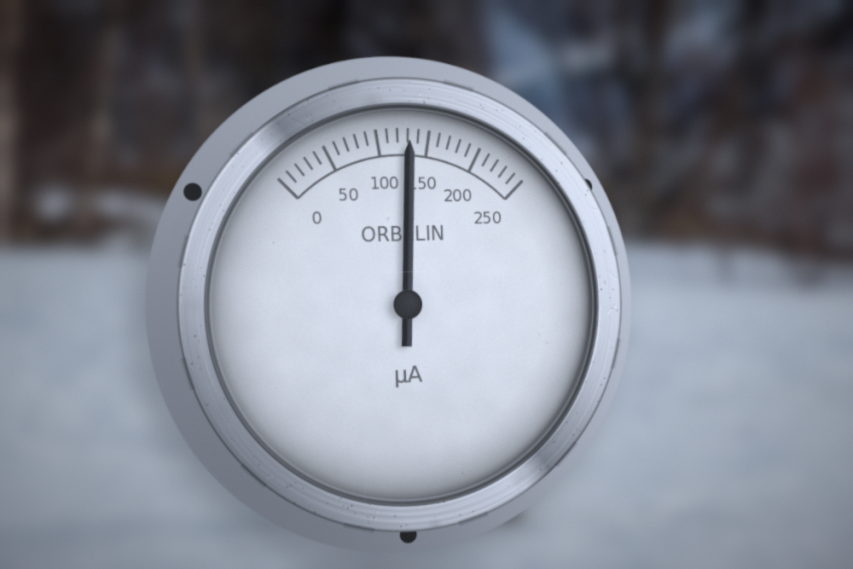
130 µA
